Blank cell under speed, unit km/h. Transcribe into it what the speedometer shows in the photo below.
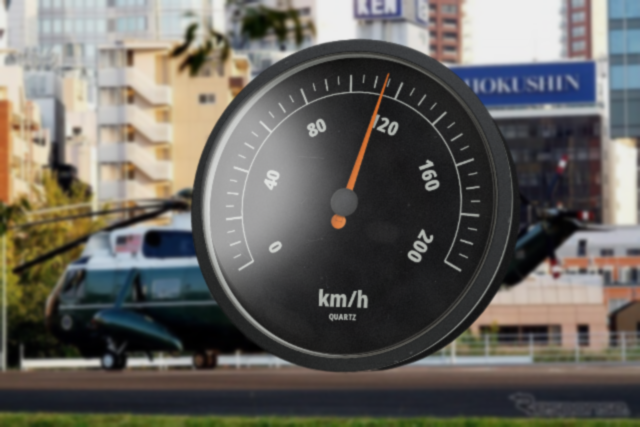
115 km/h
